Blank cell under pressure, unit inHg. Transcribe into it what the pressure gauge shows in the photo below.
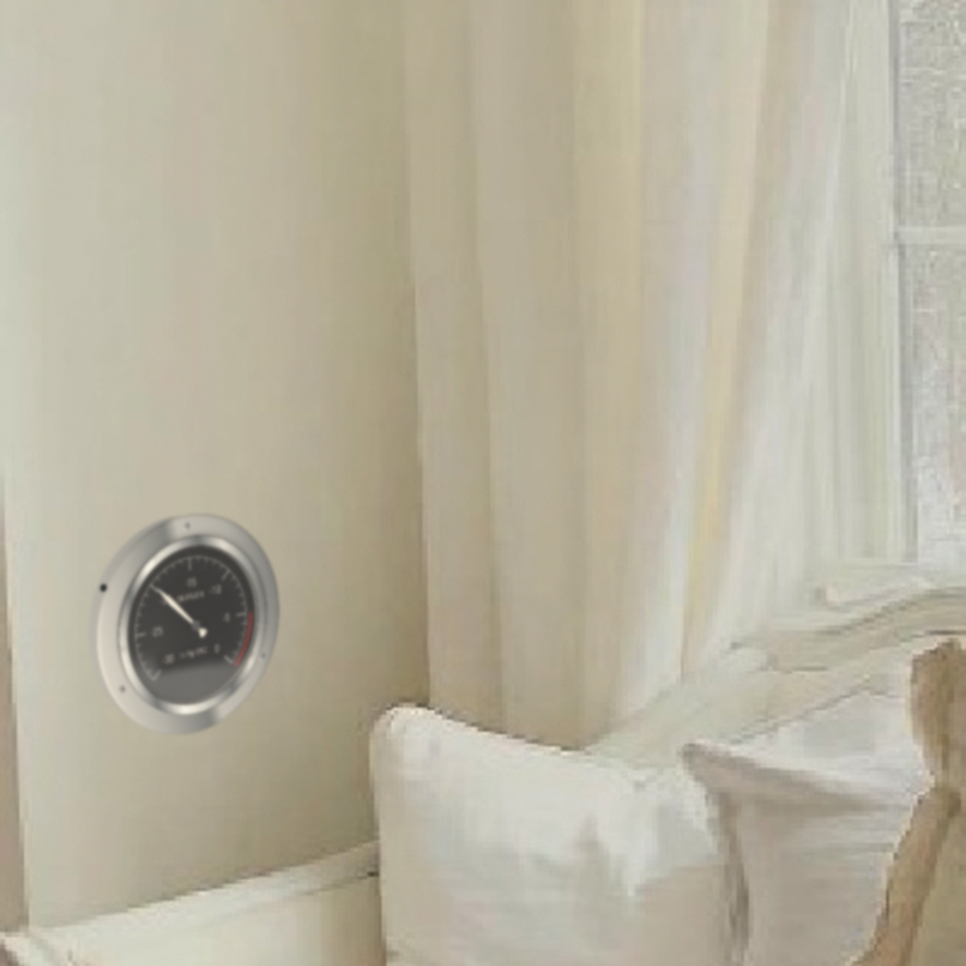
-20 inHg
